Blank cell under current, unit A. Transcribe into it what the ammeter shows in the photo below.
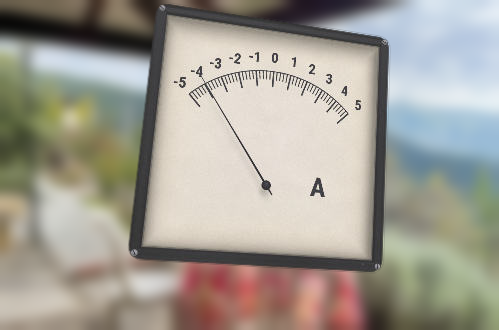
-4 A
